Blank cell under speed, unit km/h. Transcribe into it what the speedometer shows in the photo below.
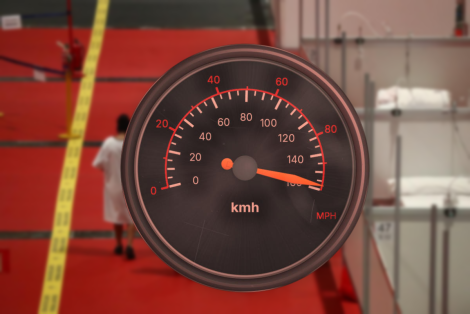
157.5 km/h
